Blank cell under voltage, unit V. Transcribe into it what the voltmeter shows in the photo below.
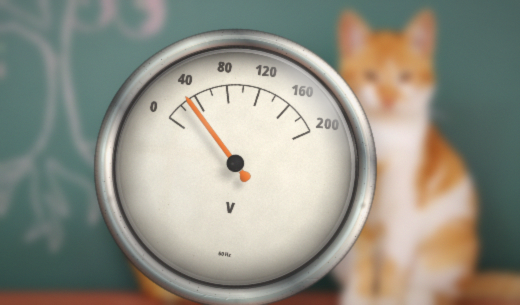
30 V
